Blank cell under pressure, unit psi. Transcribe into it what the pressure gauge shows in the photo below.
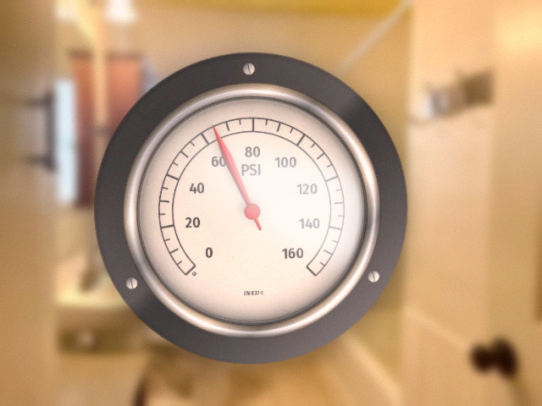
65 psi
